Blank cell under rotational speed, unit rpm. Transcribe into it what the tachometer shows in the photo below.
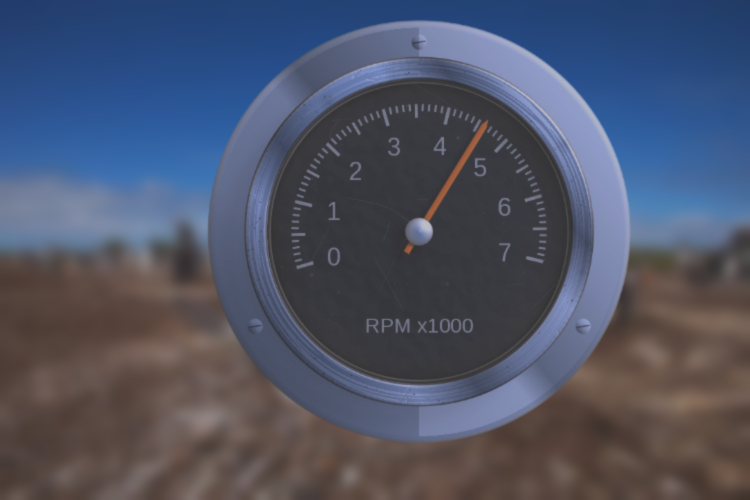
4600 rpm
